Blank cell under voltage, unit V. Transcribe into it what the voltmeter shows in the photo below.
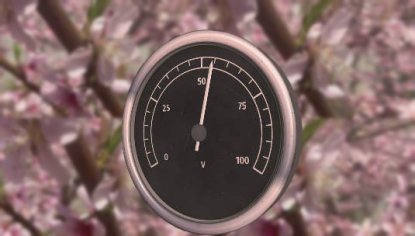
55 V
